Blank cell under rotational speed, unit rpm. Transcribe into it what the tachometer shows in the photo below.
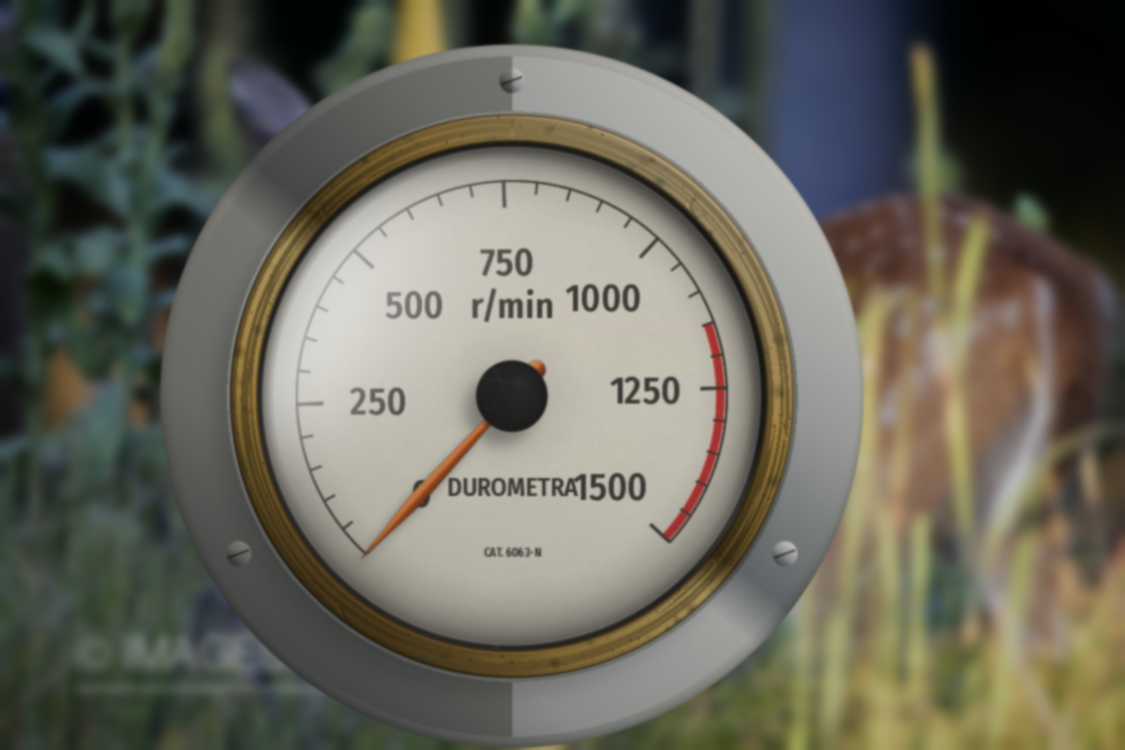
0 rpm
